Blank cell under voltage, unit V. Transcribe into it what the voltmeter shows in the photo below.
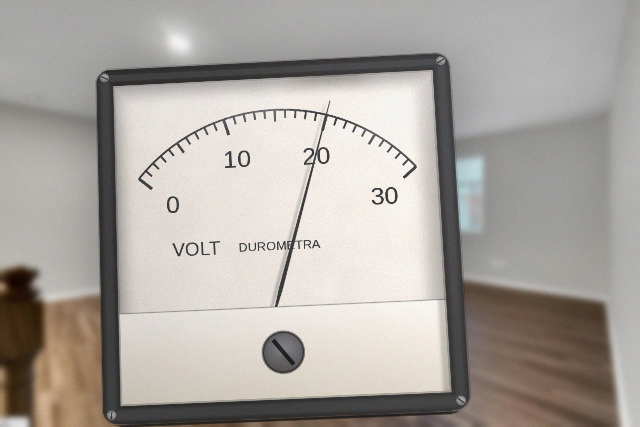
20 V
